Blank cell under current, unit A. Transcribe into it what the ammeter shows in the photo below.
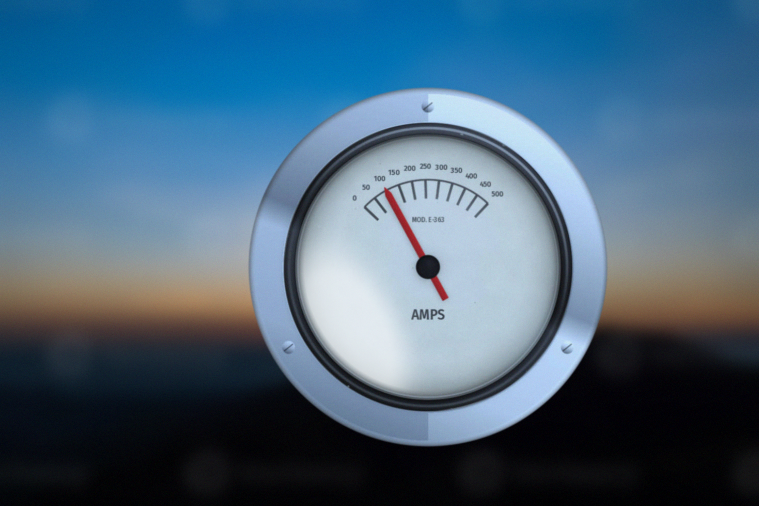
100 A
